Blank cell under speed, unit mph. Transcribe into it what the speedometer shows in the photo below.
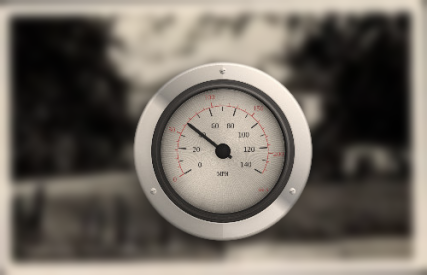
40 mph
